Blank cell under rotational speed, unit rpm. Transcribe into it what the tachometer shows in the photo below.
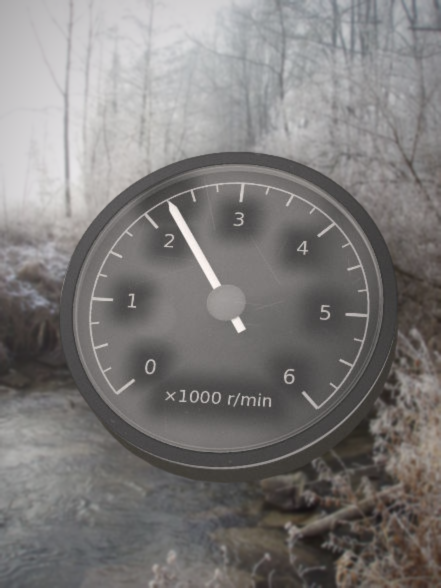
2250 rpm
